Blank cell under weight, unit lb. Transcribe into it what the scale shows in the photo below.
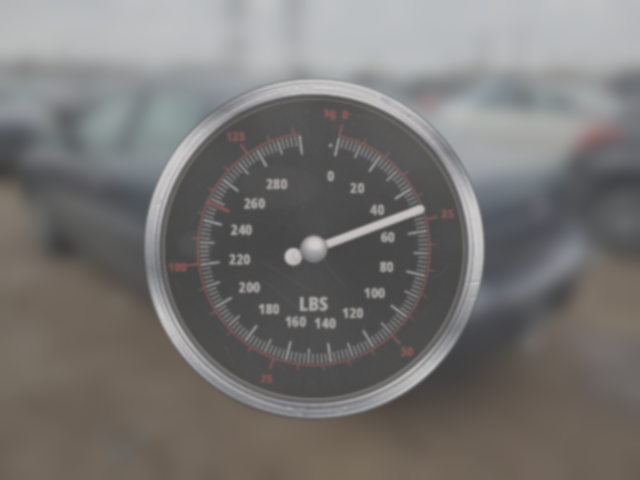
50 lb
